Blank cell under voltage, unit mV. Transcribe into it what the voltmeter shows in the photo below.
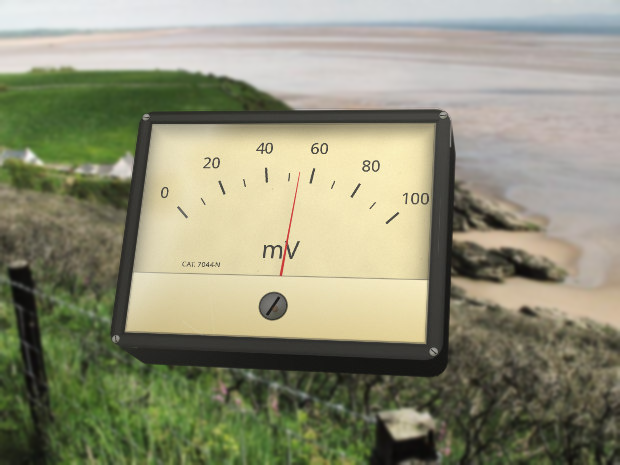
55 mV
